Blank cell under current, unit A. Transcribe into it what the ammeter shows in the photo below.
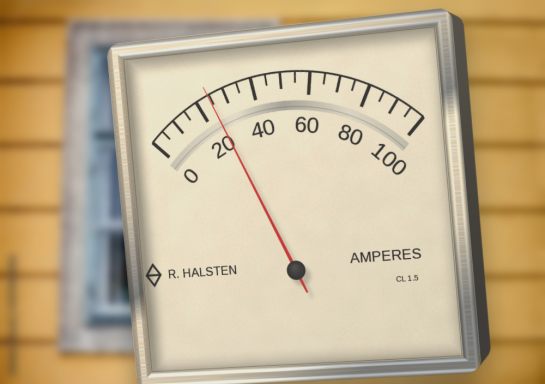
25 A
